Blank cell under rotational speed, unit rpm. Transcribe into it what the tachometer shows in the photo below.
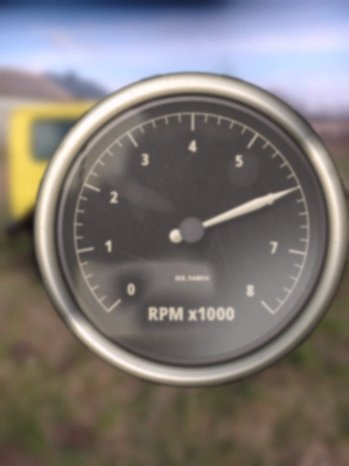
6000 rpm
